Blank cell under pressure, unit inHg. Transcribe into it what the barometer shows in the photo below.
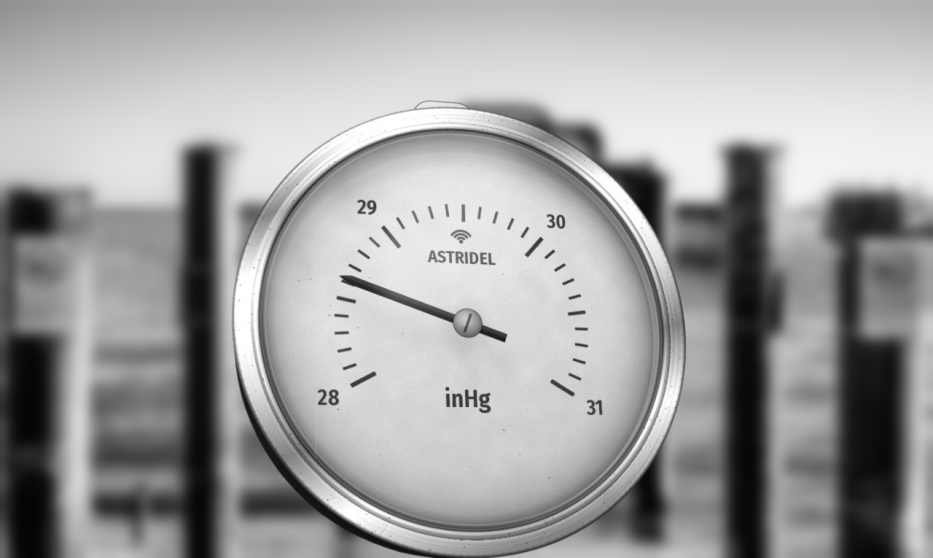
28.6 inHg
